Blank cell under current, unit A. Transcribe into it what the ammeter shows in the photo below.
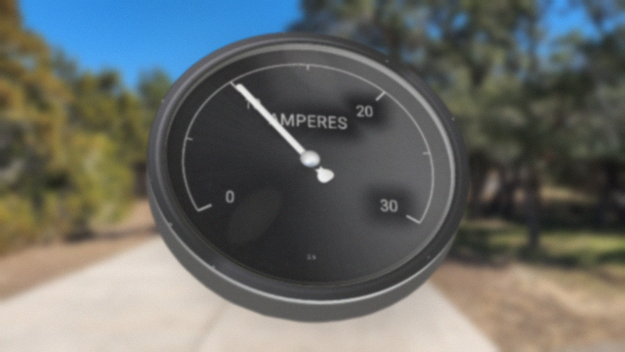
10 A
